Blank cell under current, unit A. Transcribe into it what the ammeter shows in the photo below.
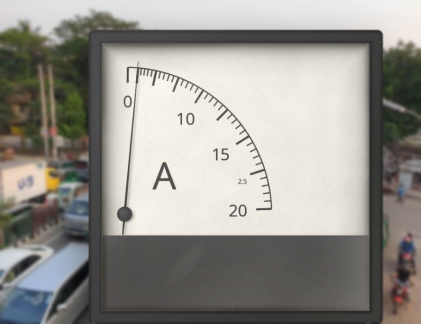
2.5 A
